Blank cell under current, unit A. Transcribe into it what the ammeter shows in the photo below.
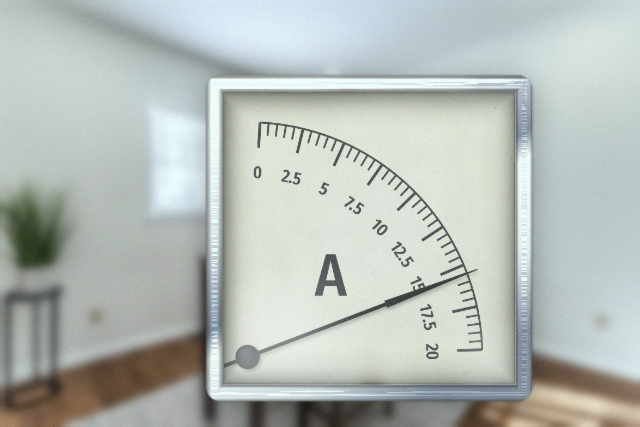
15.5 A
